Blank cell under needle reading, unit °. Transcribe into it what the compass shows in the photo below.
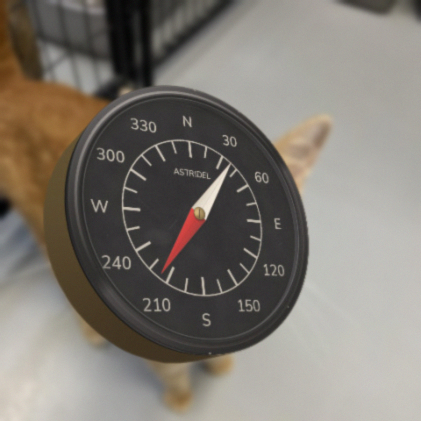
217.5 °
